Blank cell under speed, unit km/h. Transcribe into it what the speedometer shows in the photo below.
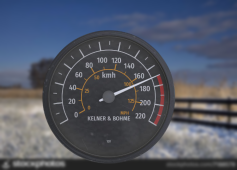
170 km/h
